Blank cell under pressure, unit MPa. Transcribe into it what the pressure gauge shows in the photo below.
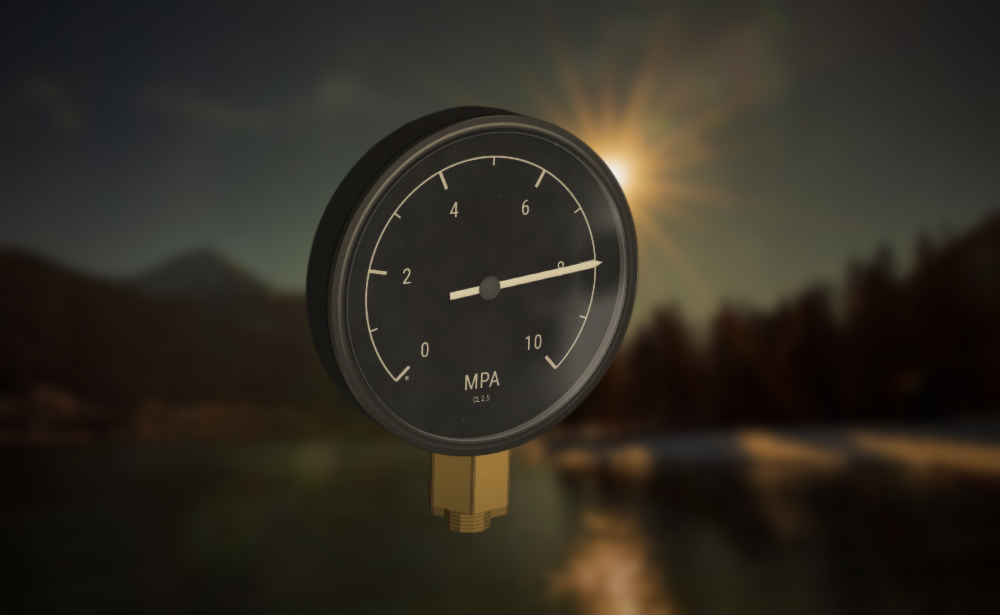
8 MPa
